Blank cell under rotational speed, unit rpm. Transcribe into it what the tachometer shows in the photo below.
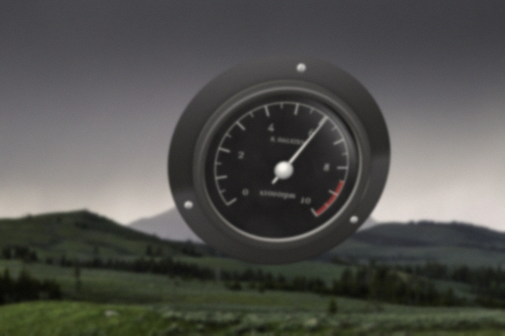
6000 rpm
